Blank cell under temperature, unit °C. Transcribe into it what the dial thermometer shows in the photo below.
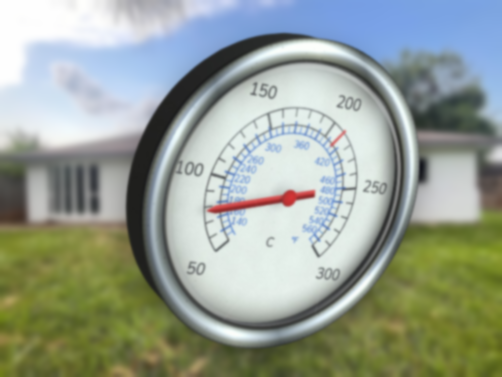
80 °C
